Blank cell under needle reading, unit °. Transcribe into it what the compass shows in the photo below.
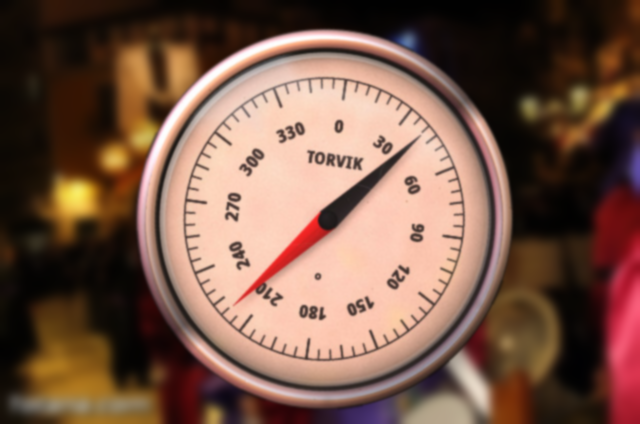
220 °
